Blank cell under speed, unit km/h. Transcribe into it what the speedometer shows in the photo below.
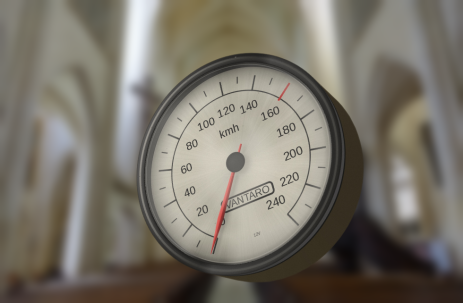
0 km/h
